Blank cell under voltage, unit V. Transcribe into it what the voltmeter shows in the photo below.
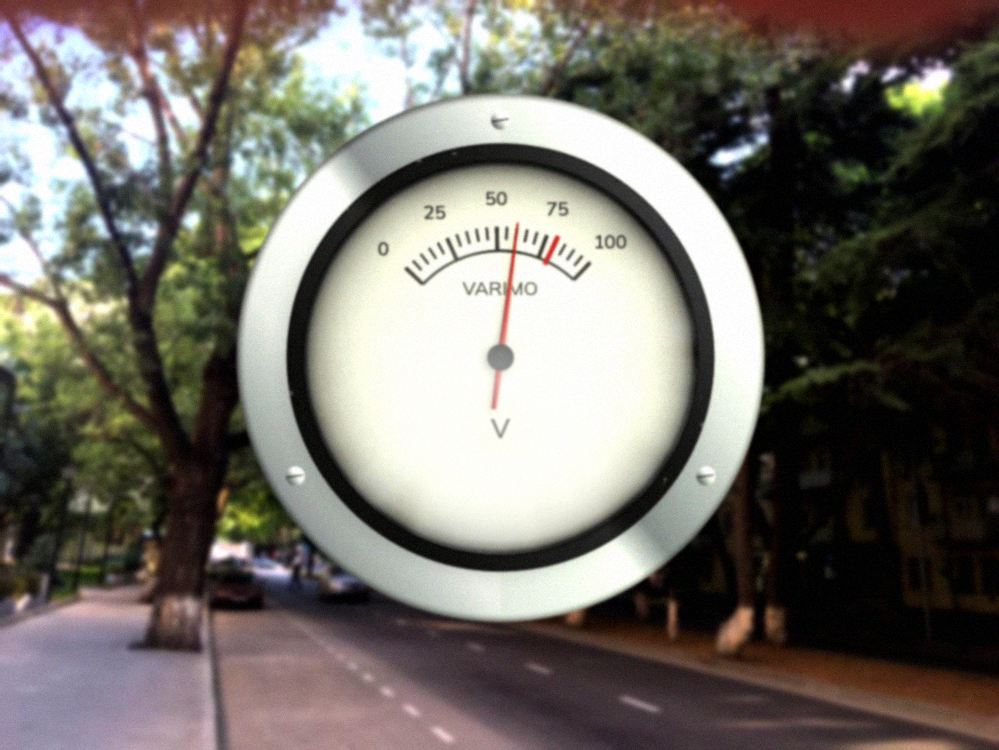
60 V
